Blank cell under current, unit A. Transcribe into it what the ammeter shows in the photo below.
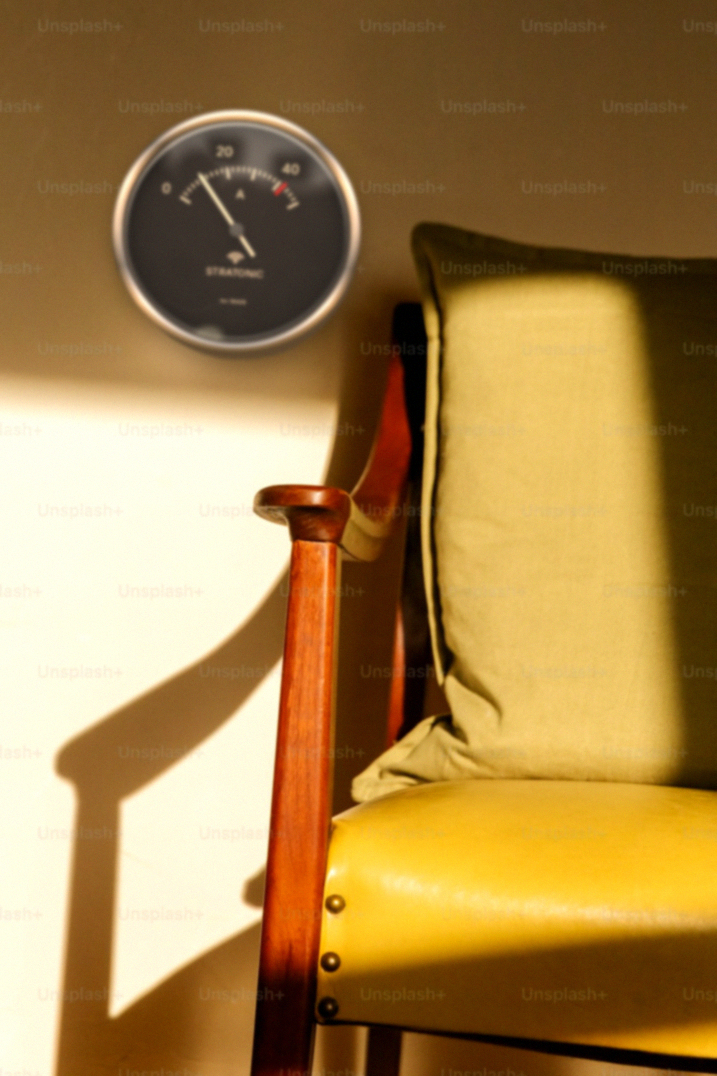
10 A
